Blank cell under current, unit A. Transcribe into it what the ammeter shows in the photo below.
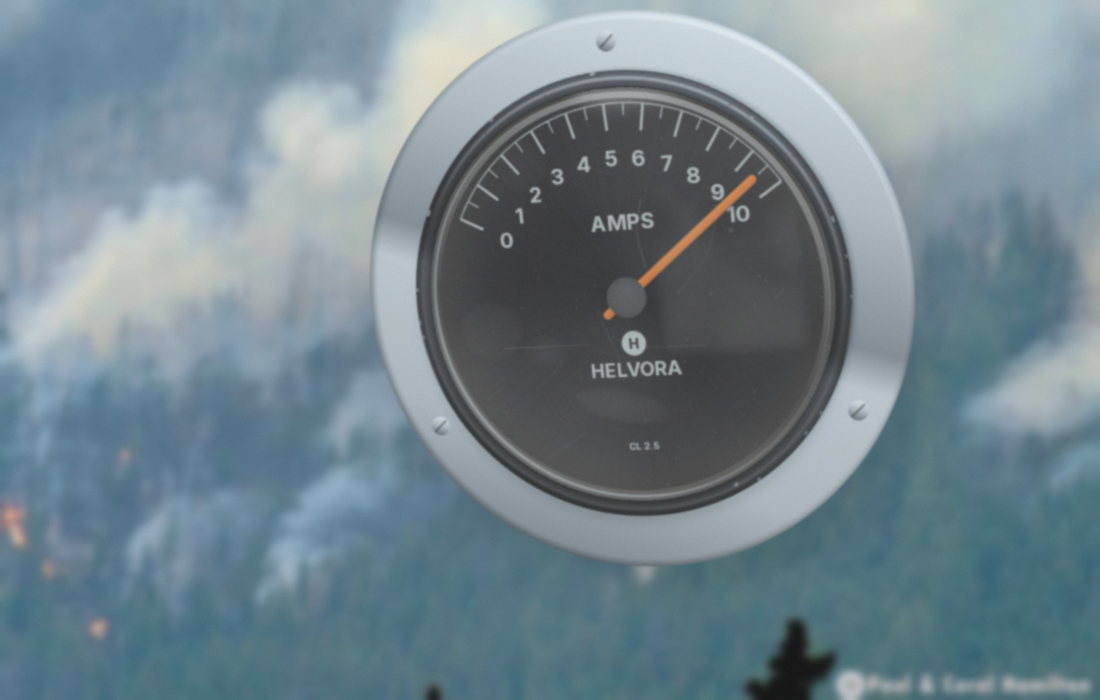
9.5 A
